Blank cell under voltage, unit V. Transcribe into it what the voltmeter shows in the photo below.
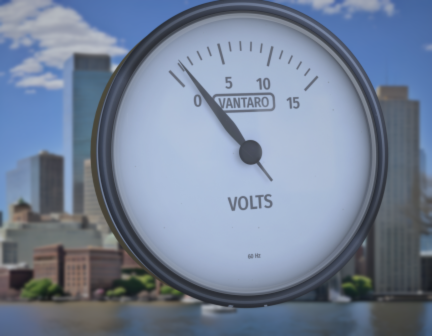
1 V
